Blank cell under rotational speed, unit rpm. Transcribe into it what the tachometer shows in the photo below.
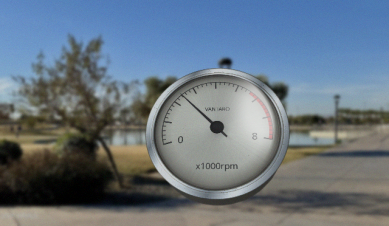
2400 rpm
